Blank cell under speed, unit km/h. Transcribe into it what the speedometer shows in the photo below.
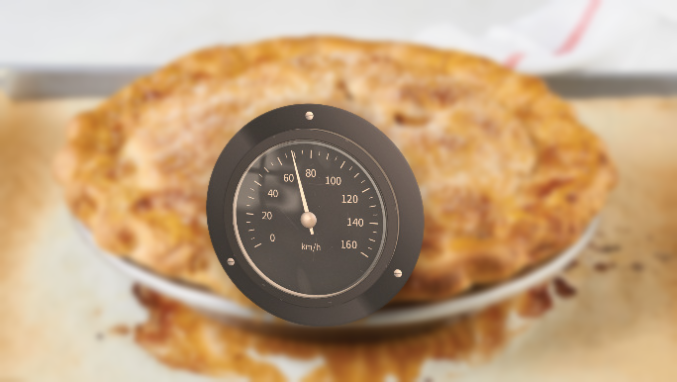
70 km/h
